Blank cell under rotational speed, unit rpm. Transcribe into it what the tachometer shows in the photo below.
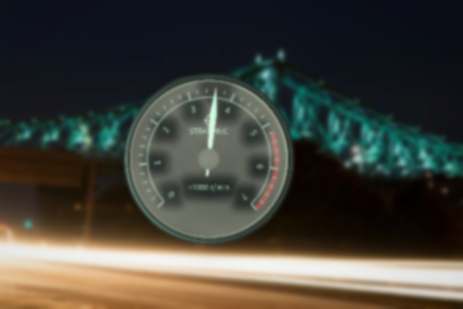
3600 rpm
